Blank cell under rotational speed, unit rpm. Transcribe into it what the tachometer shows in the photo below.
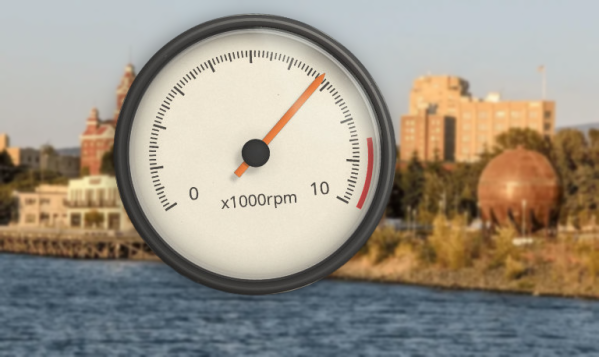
6800 rpm
